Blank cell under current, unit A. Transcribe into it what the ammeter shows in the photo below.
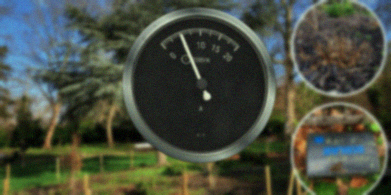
5 A
